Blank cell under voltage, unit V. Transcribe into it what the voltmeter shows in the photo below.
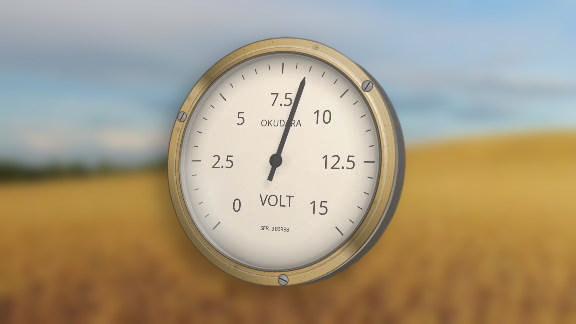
8.5 V
